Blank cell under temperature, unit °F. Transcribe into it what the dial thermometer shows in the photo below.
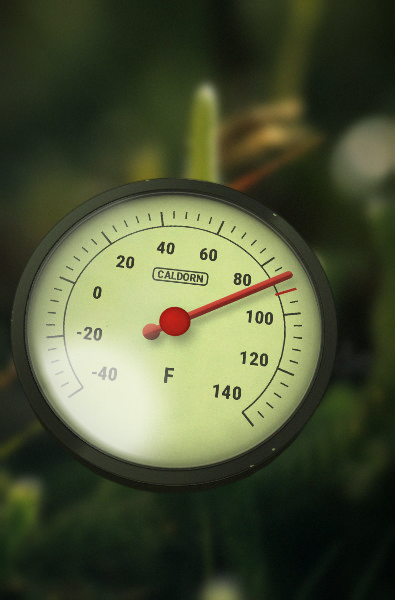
88 °F
